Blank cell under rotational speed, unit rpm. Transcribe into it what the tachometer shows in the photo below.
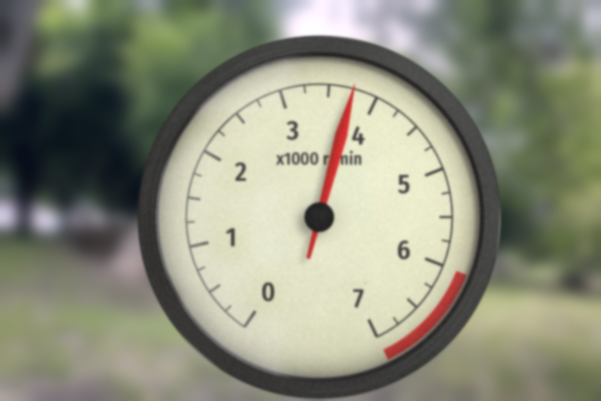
3750 rpm
